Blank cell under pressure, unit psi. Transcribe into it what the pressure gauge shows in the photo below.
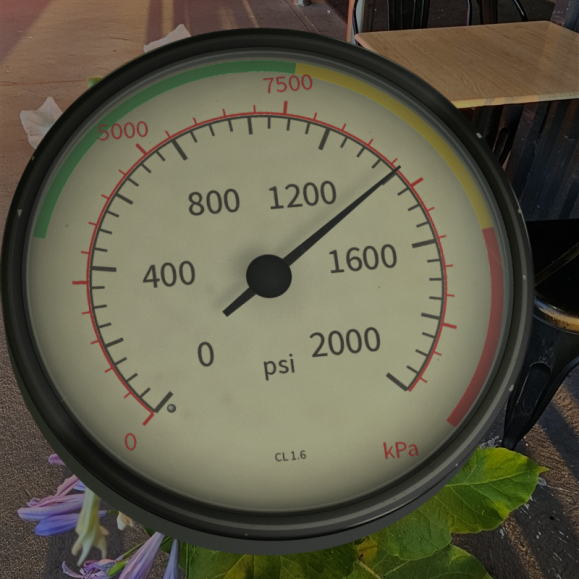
1400 psi
